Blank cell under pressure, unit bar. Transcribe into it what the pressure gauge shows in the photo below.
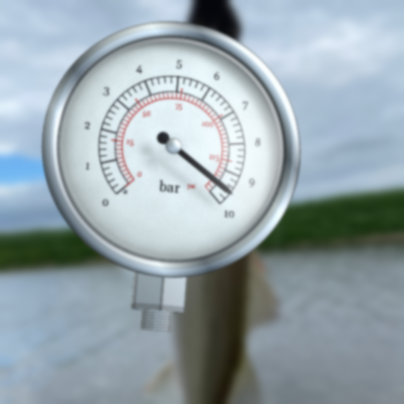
9.6 bar
